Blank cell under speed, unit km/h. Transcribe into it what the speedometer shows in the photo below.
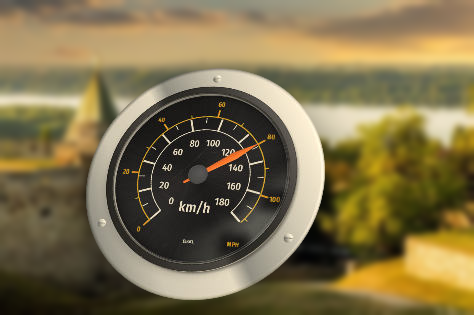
130 km/h
